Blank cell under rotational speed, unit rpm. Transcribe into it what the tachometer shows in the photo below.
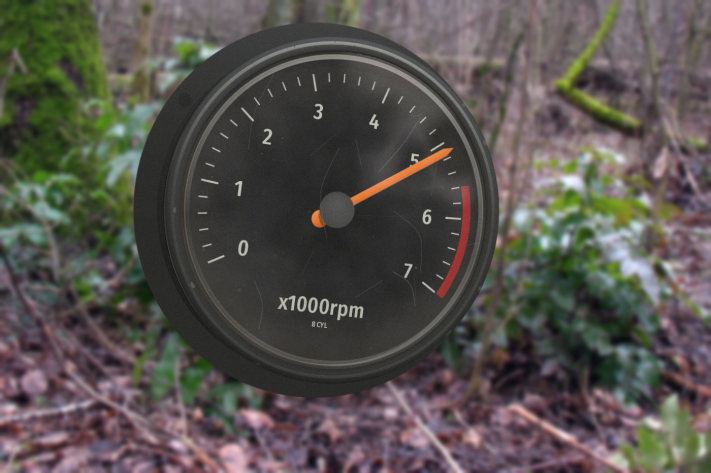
5100 rpm
